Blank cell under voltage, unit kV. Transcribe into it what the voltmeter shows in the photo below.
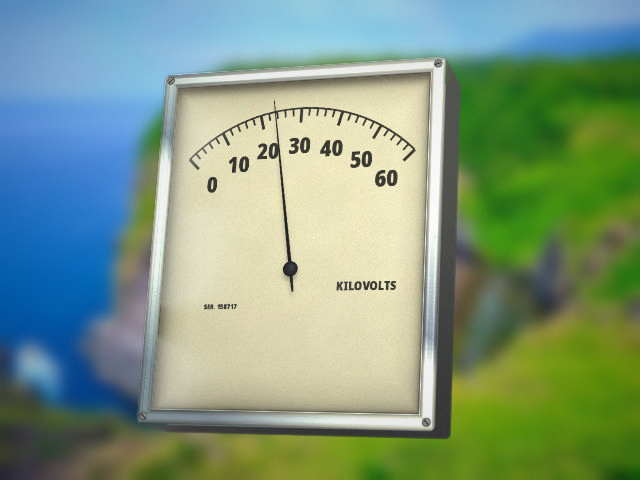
24 kV
